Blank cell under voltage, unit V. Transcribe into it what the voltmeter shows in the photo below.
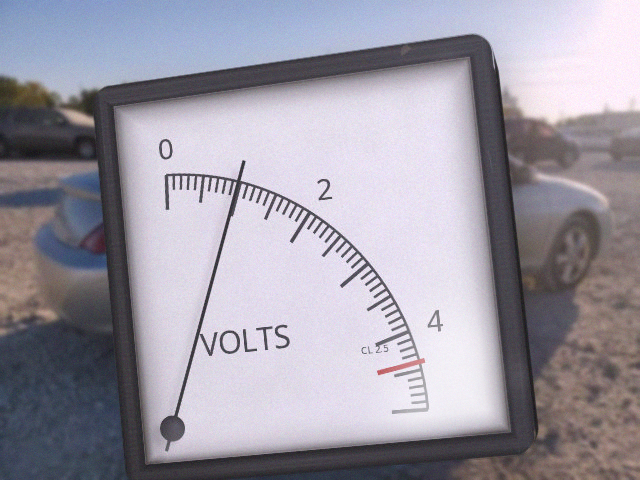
1 V
